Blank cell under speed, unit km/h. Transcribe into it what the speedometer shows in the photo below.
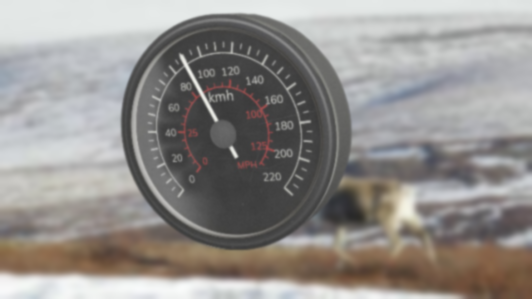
90 km/h
